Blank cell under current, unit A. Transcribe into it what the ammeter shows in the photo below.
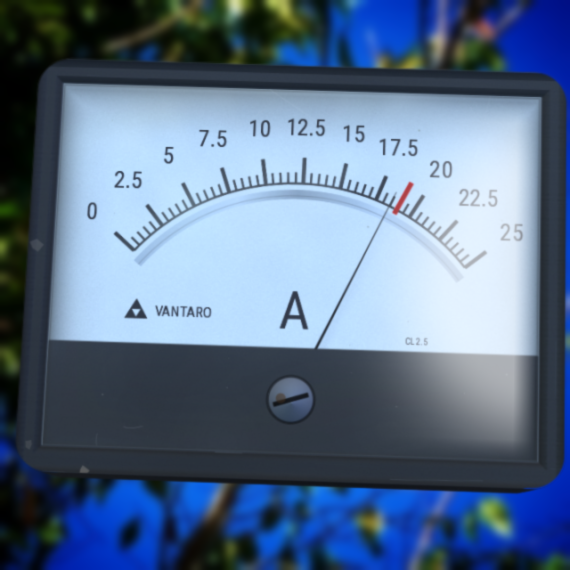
18.5 A
